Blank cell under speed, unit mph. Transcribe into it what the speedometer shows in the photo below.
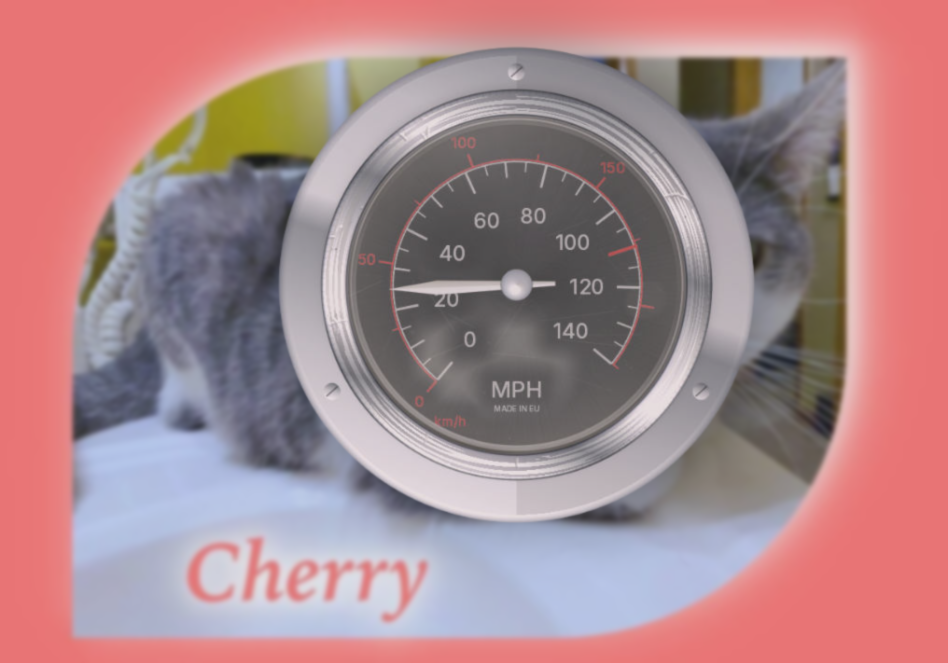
25 mph
